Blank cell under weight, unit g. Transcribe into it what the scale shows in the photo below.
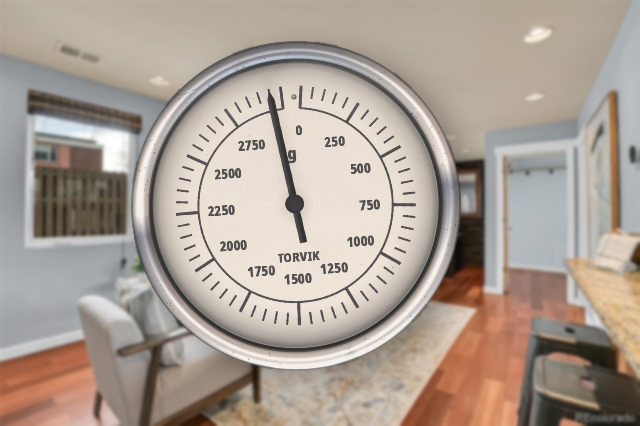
2950 g
